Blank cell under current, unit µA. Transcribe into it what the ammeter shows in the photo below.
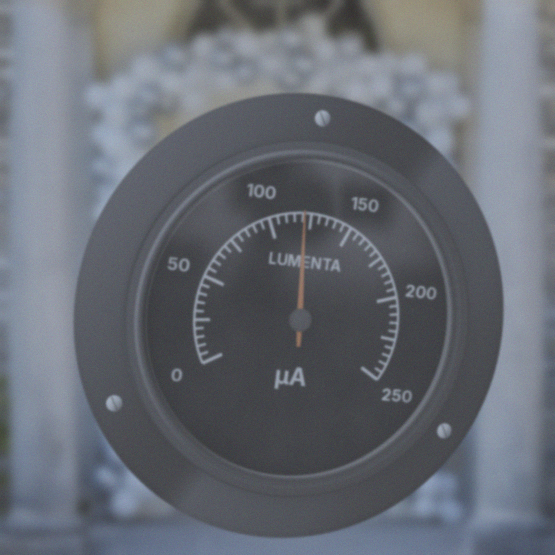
120 µA
